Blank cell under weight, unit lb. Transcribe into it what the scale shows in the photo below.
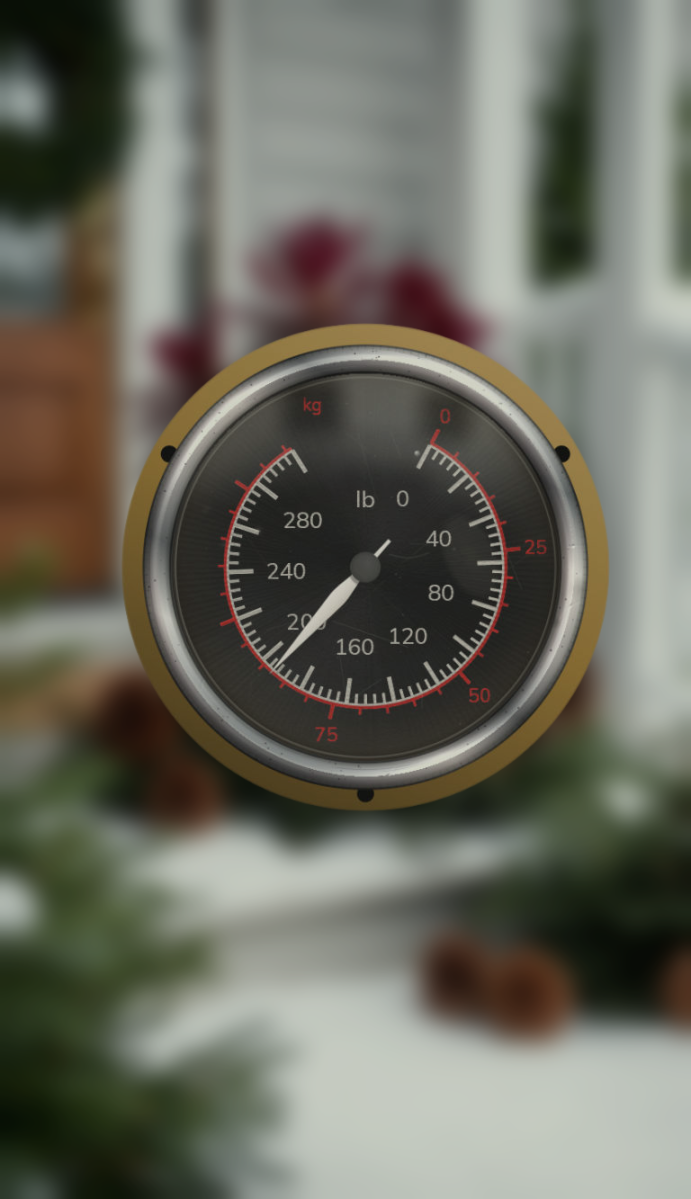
194 lb
